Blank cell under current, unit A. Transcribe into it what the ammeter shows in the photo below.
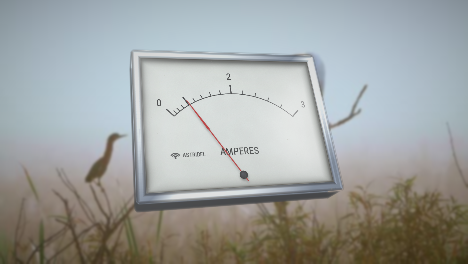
1 A
